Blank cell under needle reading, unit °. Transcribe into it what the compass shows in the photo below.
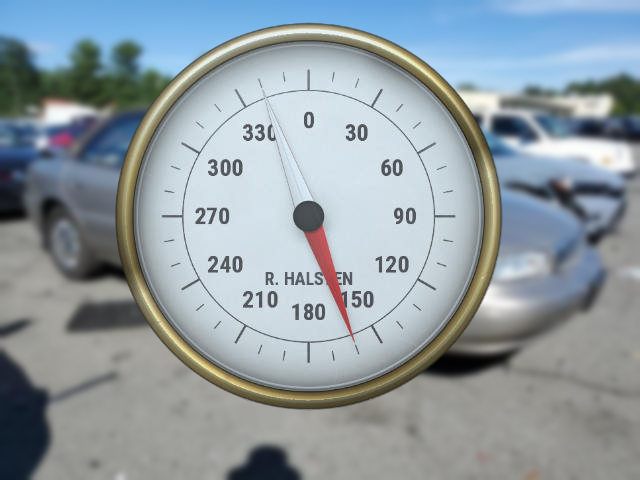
160 °
